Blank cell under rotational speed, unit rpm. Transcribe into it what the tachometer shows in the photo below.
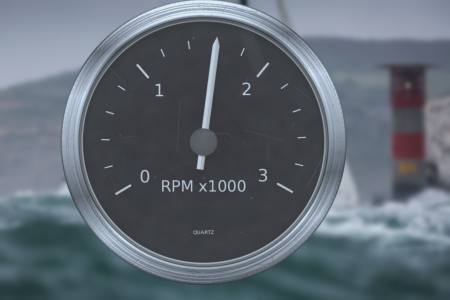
1600 rpm
